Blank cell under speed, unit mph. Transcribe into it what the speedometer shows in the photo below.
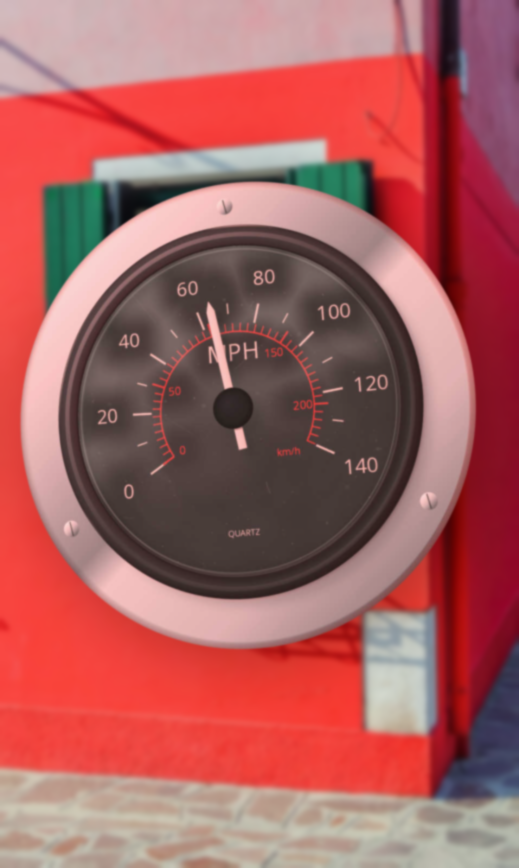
65 mph
